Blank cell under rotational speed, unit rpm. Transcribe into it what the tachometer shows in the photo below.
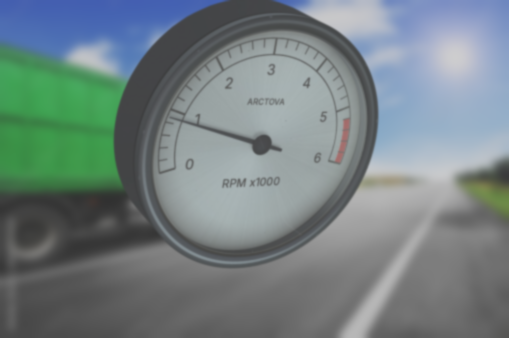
900 rpm
